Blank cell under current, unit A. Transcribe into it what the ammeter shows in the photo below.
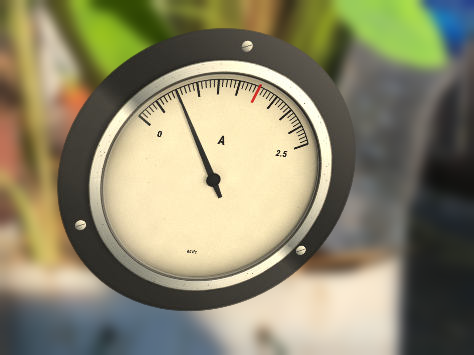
0.5 A
